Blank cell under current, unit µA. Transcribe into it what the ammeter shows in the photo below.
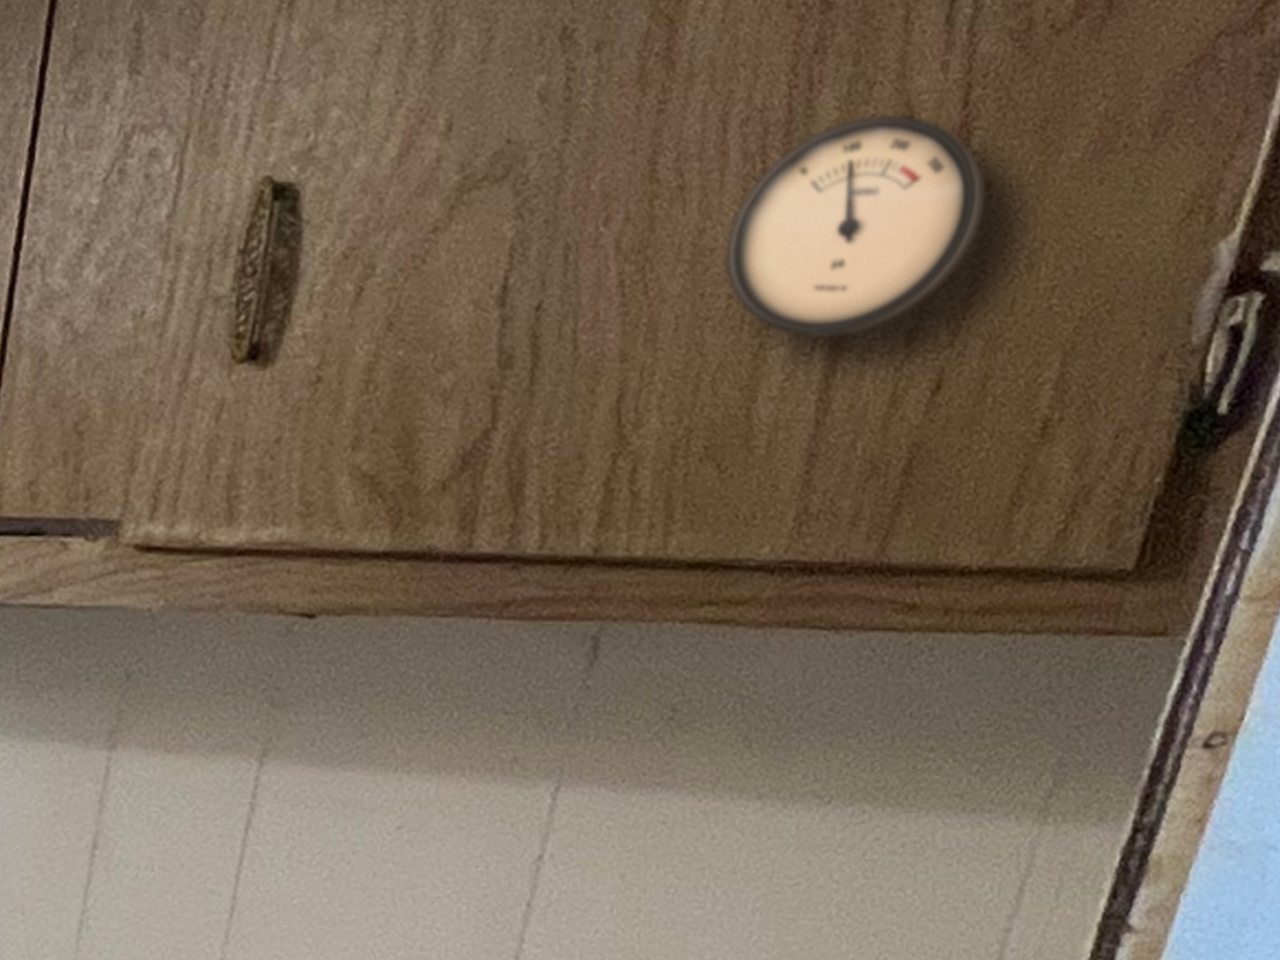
100 µA
